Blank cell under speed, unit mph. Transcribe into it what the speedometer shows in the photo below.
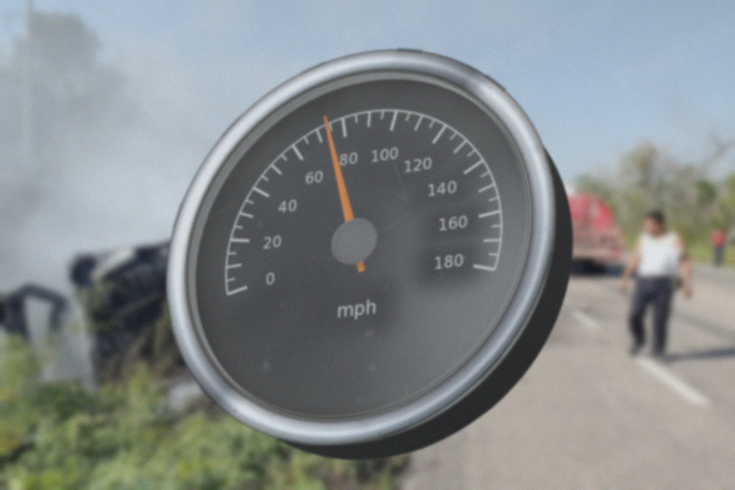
75 mph
